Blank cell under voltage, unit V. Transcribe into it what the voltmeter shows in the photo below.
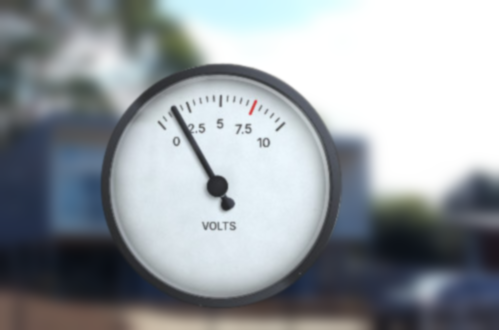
1.5 V
